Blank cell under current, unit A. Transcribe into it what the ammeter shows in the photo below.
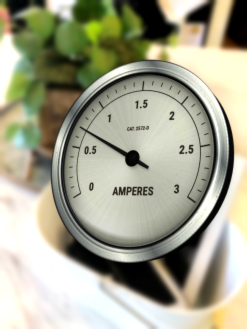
0.7 A
